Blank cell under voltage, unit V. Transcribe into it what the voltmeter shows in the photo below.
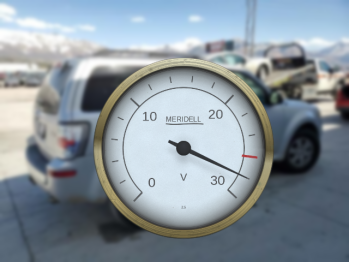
28 V
